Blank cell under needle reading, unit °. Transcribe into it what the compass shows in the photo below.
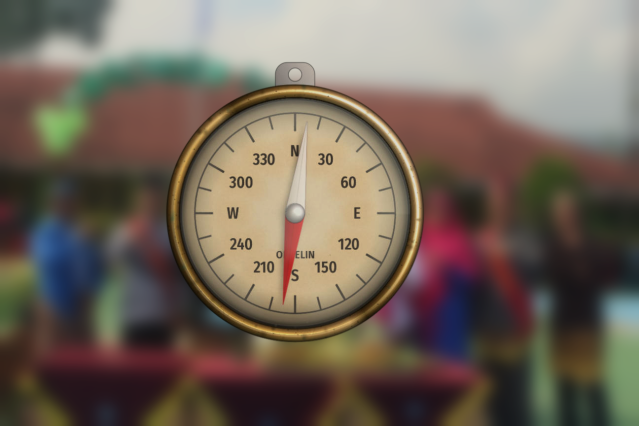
187.5 °
